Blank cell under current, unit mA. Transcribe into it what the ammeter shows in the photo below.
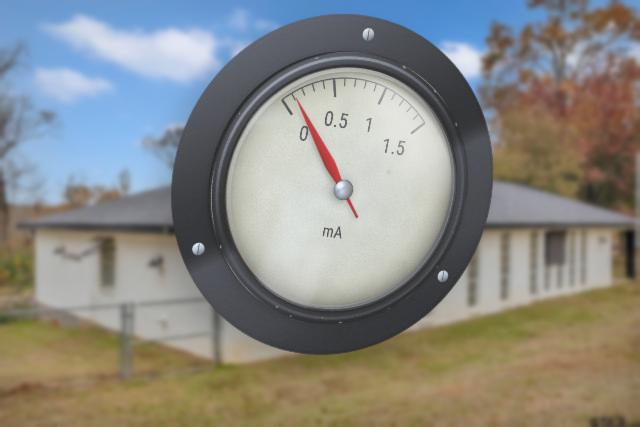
0.1 mA
